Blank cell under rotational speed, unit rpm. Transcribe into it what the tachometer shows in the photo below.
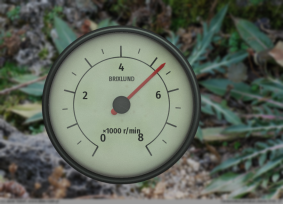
5250 rpm
